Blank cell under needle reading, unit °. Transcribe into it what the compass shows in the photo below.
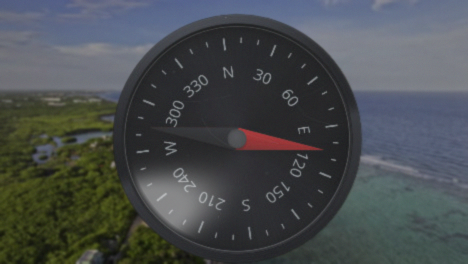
105 °
